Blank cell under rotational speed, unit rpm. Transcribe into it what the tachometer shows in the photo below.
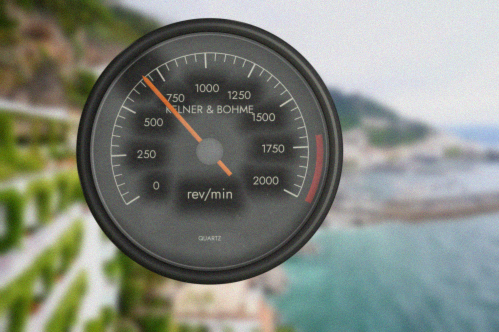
675 rpm
